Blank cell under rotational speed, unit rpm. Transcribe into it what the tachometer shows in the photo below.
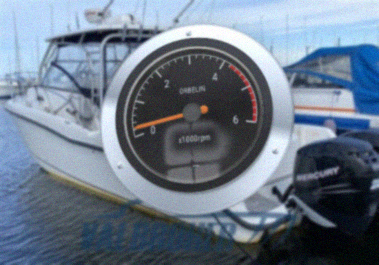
200 rpm
